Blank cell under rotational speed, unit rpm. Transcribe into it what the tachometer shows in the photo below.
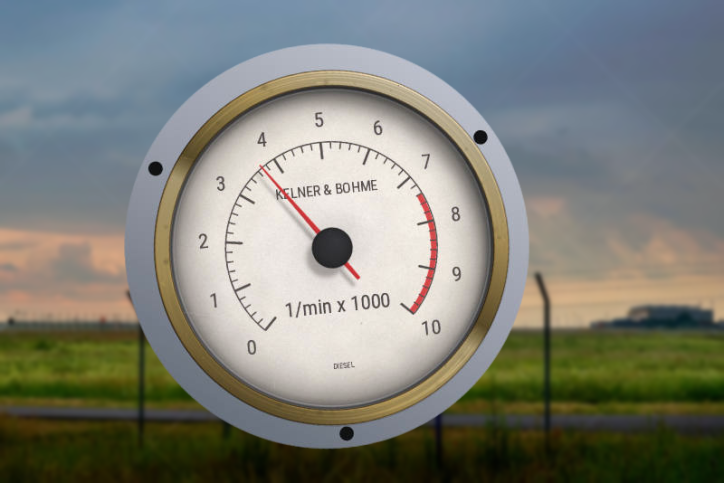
3700 rpm
